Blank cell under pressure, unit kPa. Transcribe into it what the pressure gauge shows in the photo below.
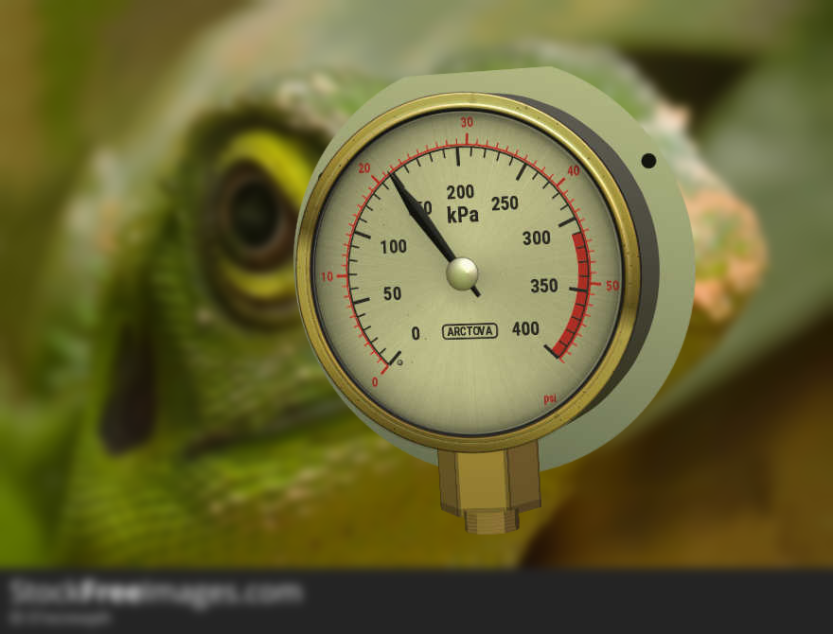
150 kPa
